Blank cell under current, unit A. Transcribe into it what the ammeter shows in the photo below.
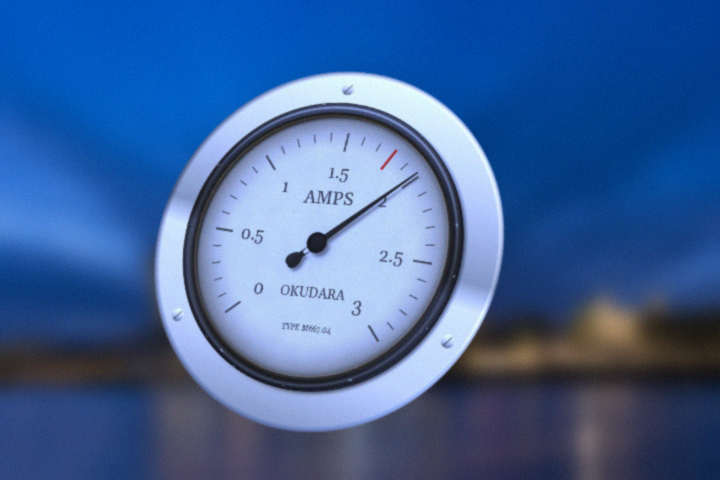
2 A
